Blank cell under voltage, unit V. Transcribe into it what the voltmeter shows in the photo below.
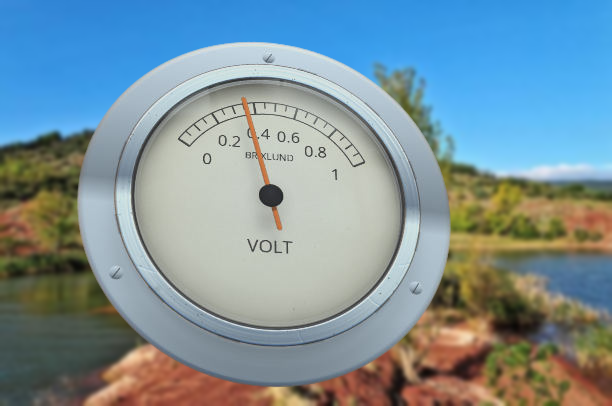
0.35 V
